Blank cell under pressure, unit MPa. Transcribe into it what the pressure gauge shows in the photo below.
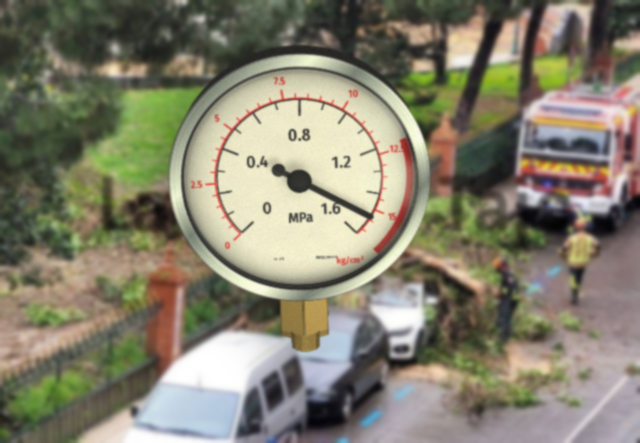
1.5 MPa
